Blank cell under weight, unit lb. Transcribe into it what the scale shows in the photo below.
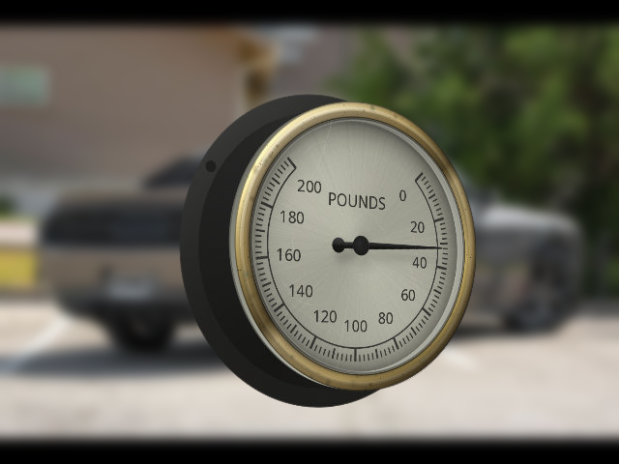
32 lb
